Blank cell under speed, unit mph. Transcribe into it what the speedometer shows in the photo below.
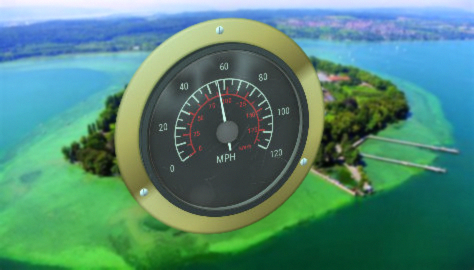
55 mph
